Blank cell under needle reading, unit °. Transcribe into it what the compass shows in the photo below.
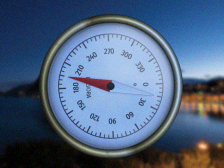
195 °
